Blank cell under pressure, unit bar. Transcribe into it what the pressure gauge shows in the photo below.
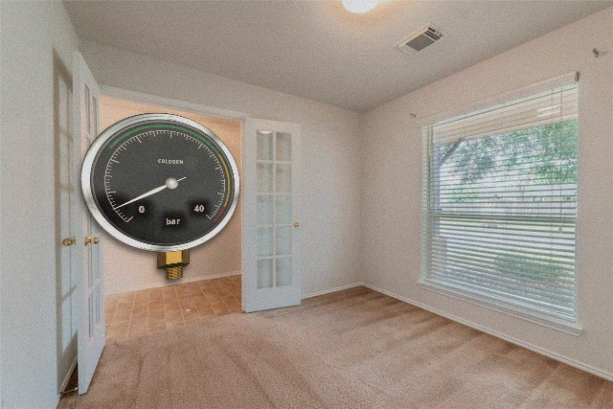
2.5 bar
